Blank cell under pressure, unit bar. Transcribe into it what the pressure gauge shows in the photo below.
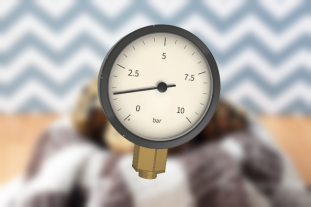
1.25 bar
